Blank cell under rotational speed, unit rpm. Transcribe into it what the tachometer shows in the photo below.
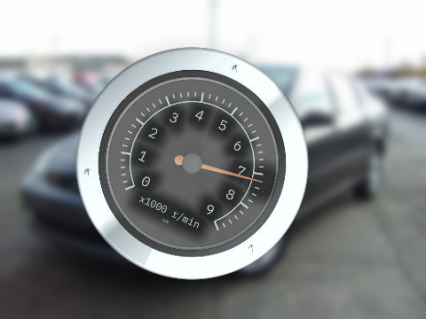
7200 rpm
